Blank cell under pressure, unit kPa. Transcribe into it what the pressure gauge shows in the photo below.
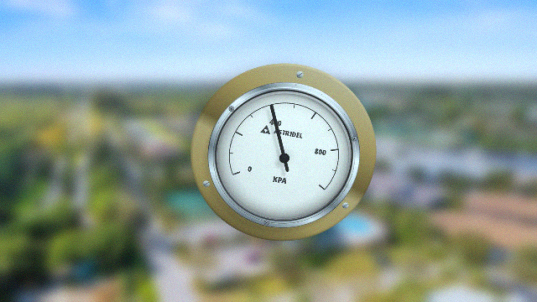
400 kPa
